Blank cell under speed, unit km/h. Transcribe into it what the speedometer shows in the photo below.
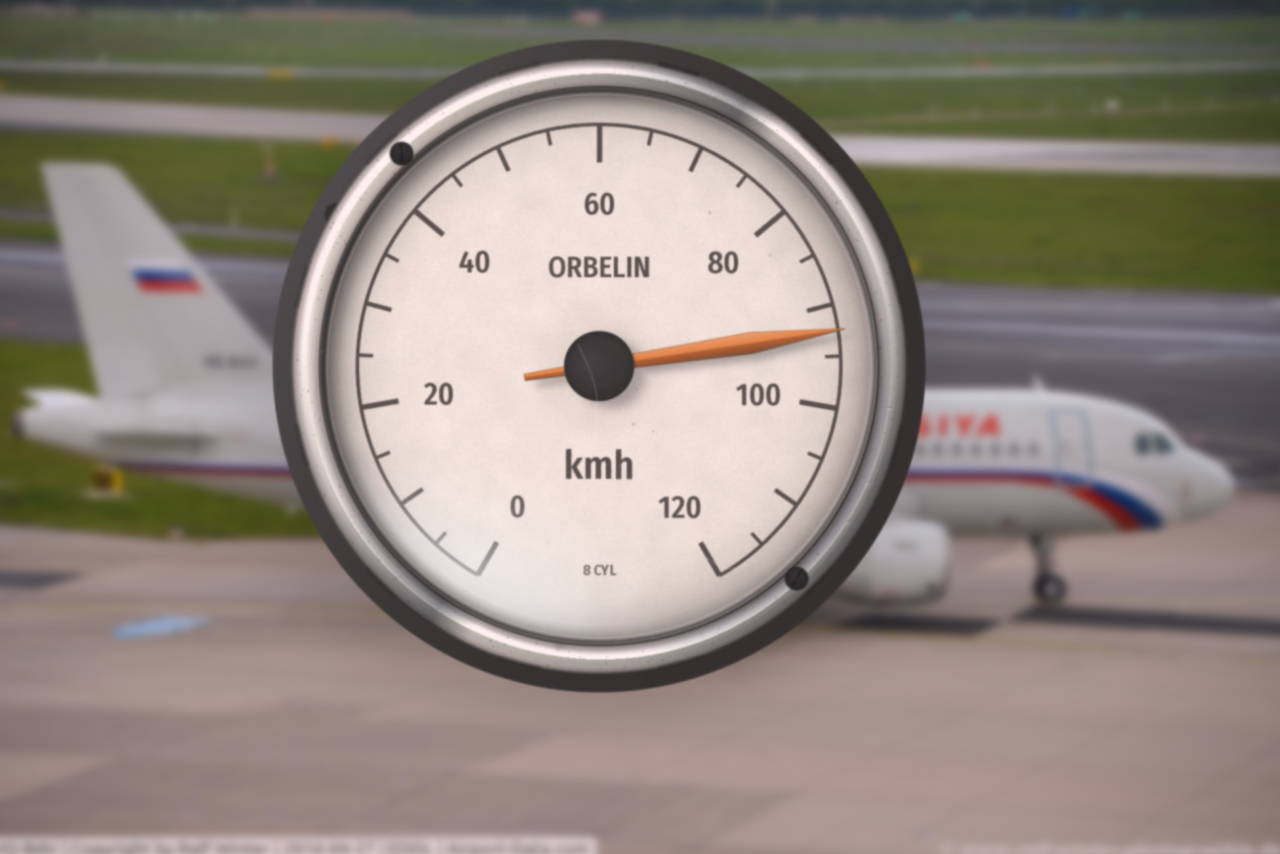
92.5 km/h
